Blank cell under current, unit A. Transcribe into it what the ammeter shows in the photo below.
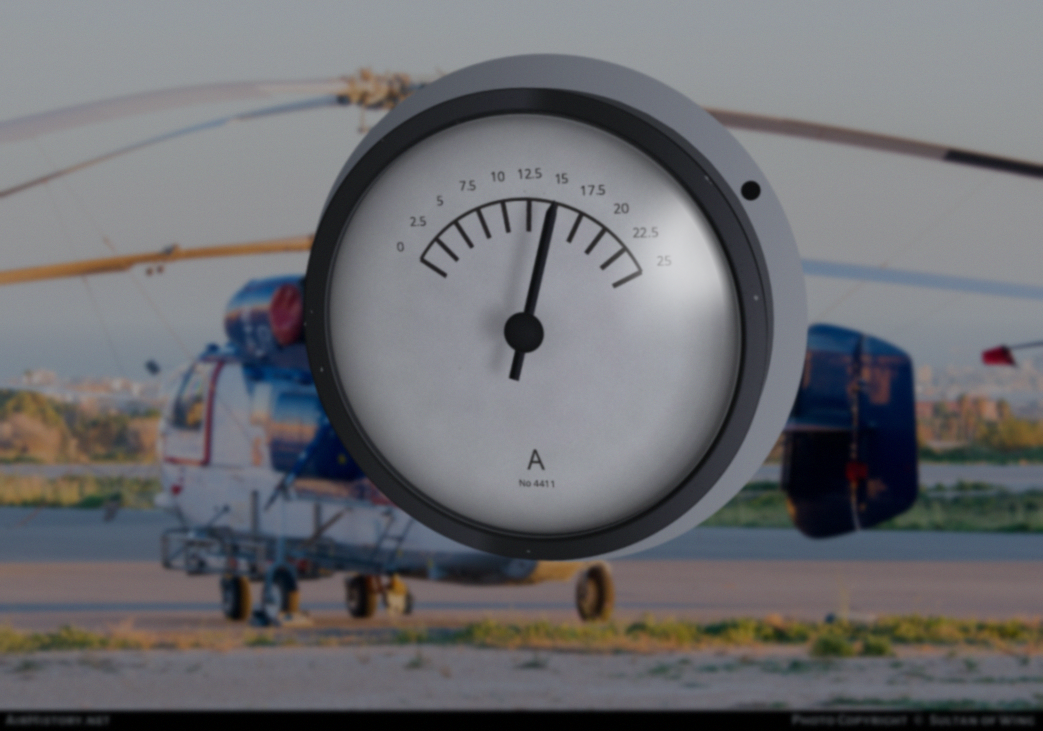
15 A
